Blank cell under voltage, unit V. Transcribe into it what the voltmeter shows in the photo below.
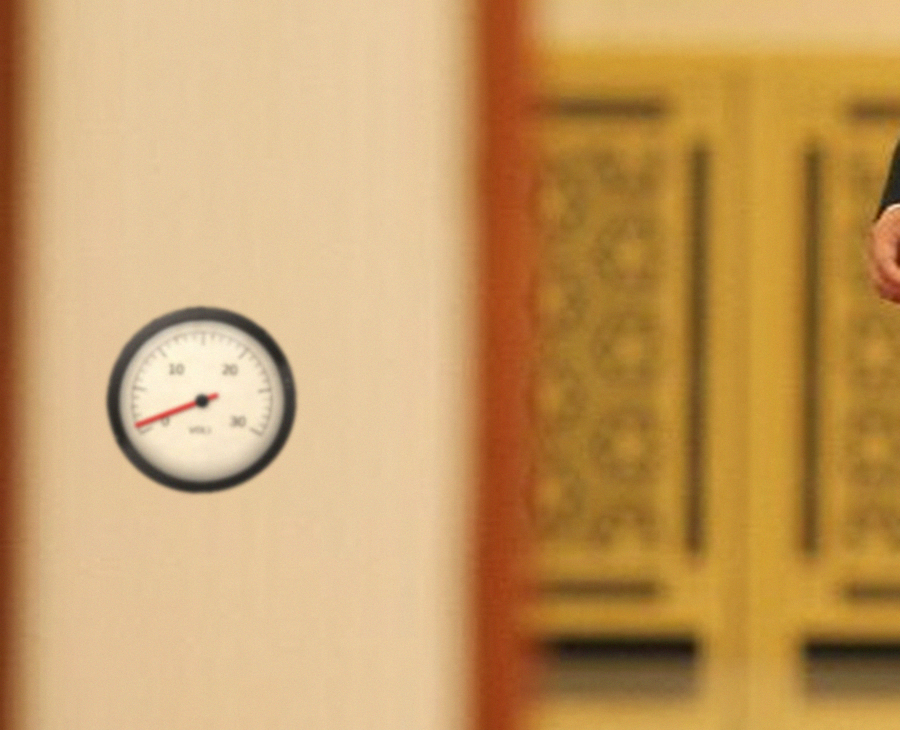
1 V
